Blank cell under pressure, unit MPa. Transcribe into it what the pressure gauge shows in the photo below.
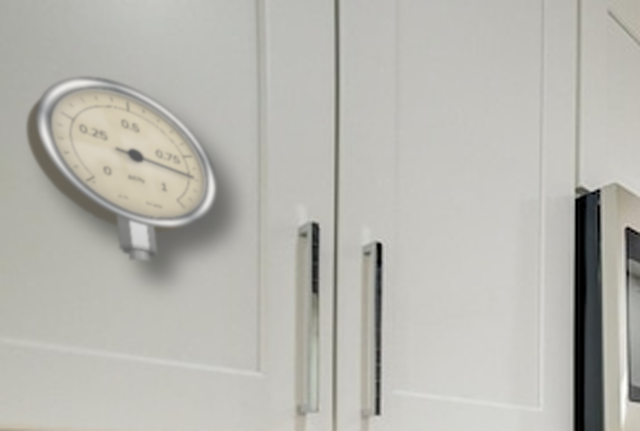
0.85 MPa
